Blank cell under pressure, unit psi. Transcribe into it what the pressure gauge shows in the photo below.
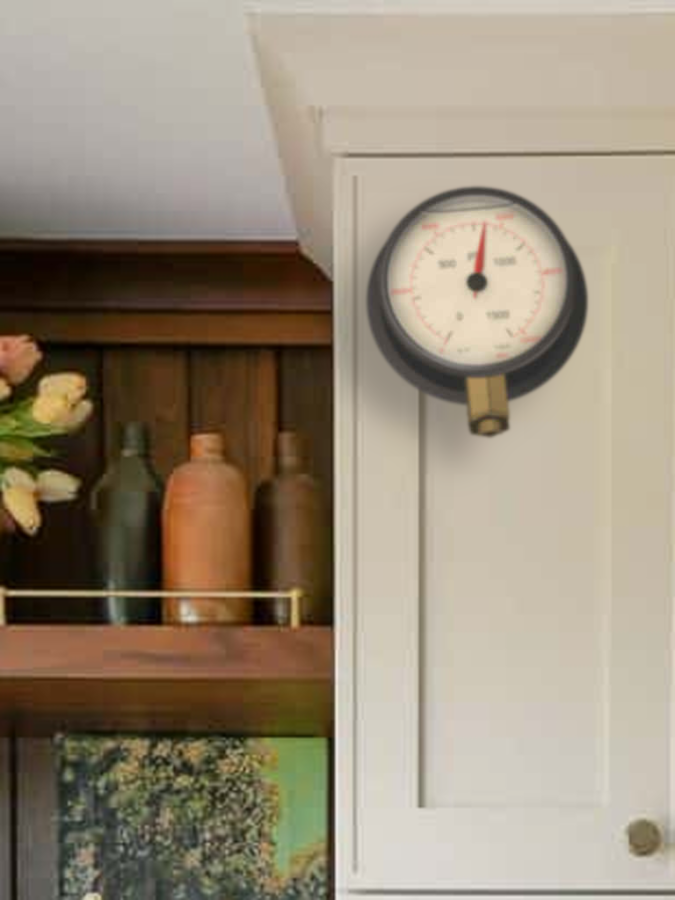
800 psi
